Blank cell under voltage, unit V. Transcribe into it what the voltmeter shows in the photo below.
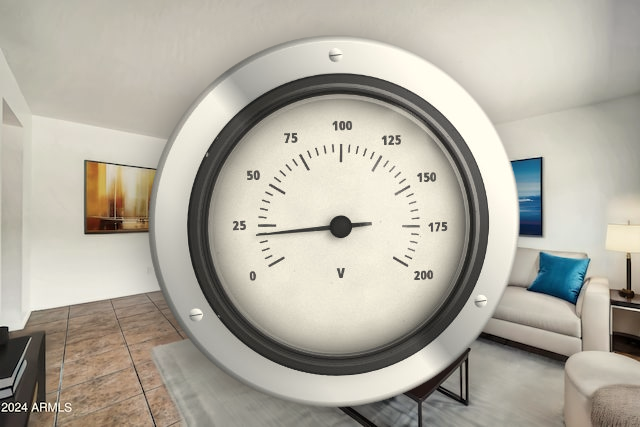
20 V
